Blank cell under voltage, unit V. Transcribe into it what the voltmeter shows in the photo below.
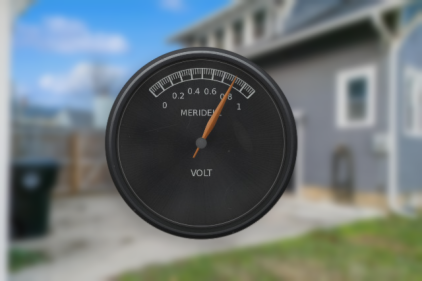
0.8 V
